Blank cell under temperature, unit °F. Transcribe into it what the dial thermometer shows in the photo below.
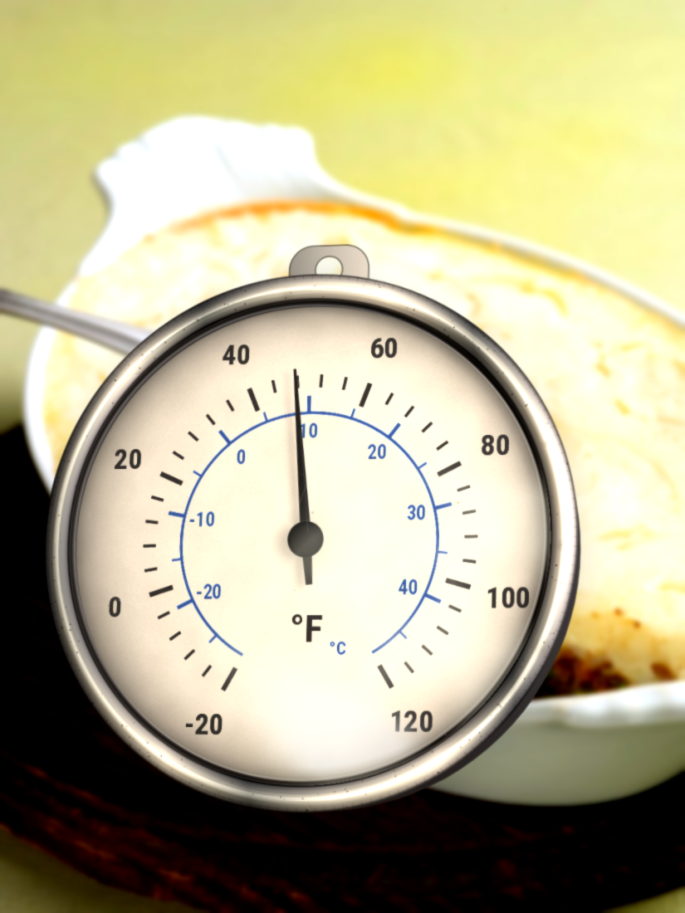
48 °F
